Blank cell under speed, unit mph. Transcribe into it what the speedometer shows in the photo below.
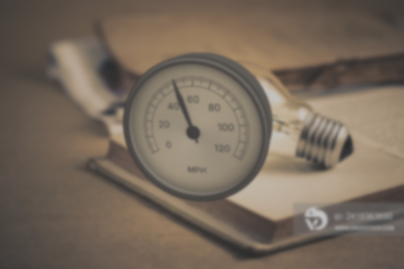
50 mph
